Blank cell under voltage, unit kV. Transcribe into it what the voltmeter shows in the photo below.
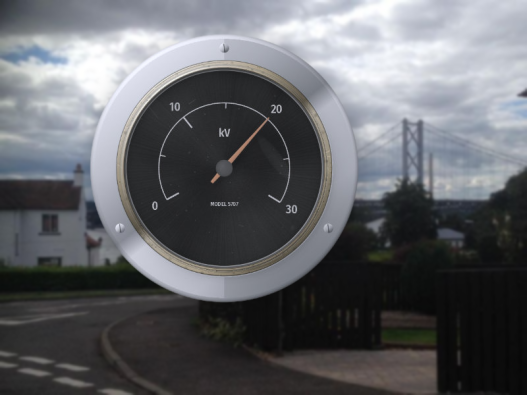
20 kV
